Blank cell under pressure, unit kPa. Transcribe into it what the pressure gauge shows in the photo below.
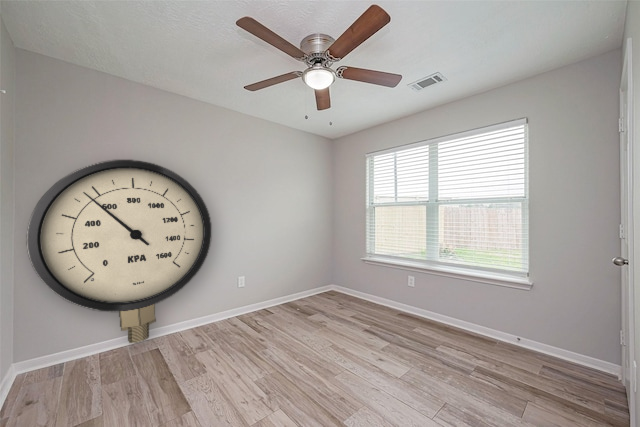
550 kPa
